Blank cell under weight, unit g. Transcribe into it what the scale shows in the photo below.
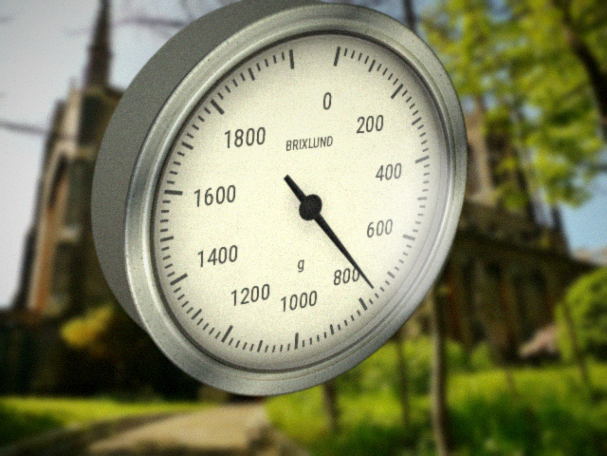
760 g
